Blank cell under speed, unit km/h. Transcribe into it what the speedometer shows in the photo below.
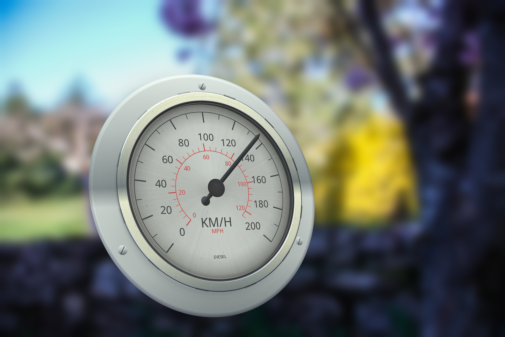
135 km/h
